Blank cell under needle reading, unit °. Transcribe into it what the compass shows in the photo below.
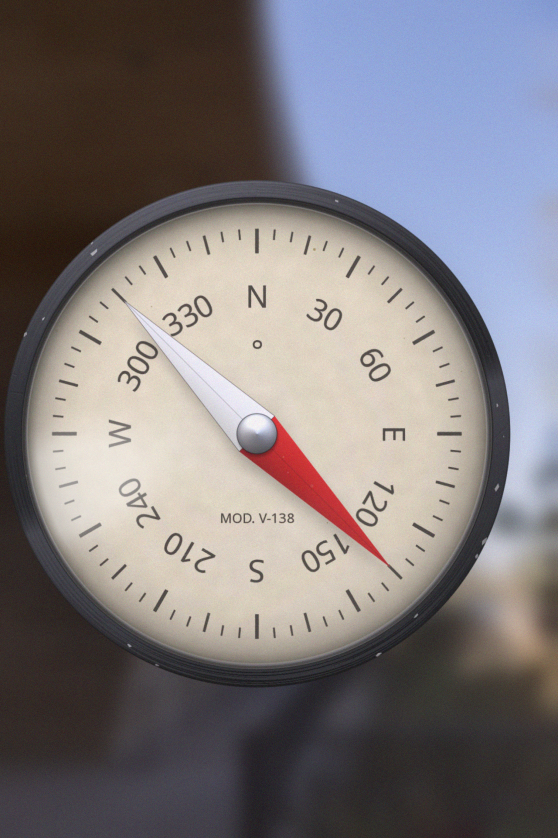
135 °
